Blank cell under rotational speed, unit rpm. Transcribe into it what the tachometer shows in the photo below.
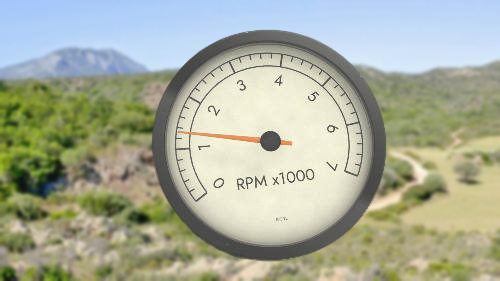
1300 rpm
